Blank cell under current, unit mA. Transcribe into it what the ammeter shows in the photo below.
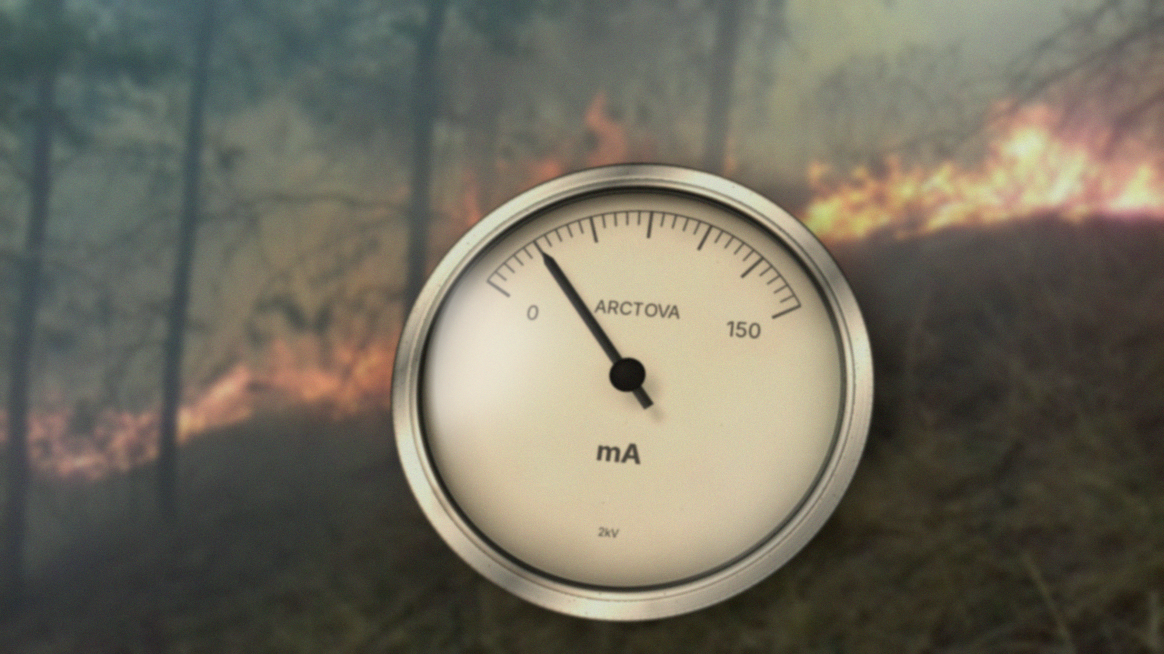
25 mA
